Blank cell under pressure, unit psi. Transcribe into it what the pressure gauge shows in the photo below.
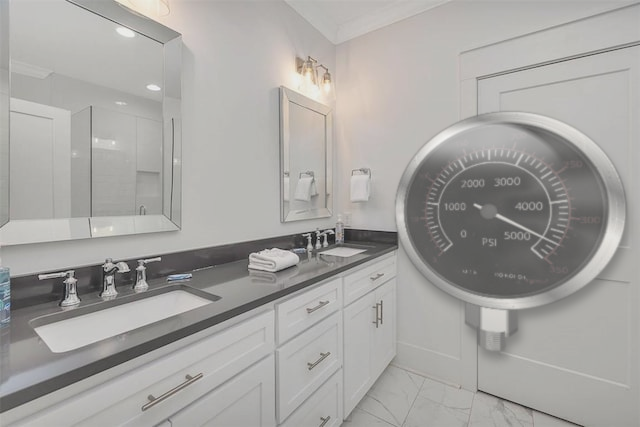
4700 psi
